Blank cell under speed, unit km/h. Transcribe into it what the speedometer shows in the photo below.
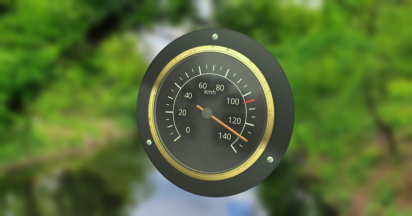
130 km/h
